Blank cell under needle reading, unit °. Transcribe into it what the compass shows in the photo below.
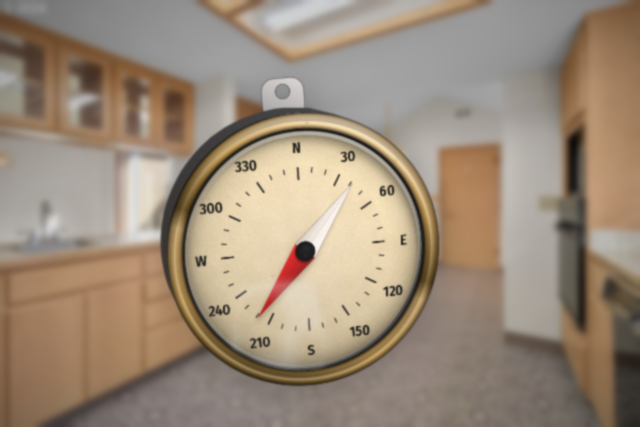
220 °
